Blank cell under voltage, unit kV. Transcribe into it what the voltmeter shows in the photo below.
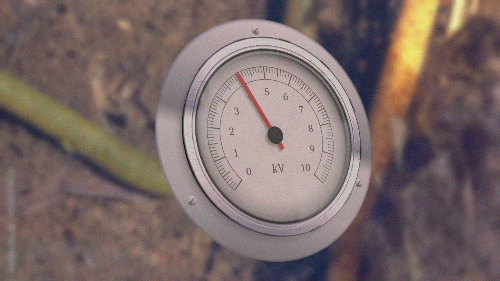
4 kV
